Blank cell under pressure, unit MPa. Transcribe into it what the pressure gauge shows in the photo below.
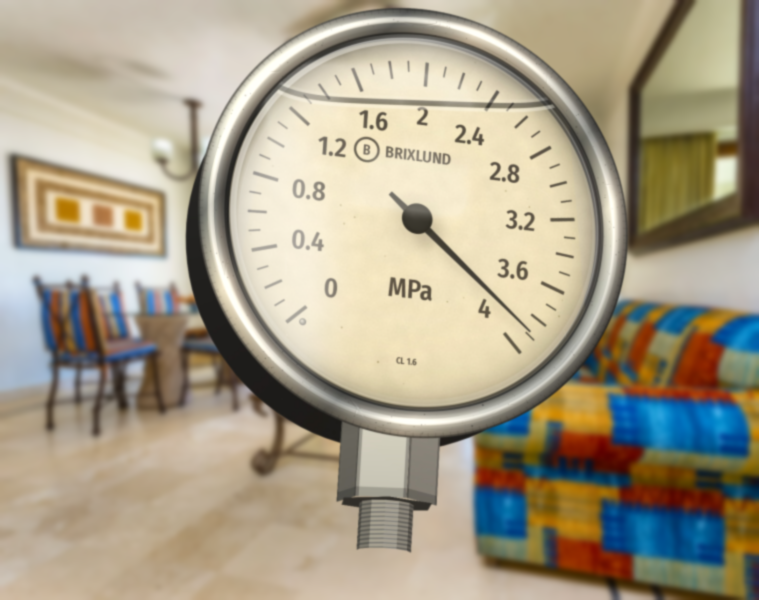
3.9 MPa
